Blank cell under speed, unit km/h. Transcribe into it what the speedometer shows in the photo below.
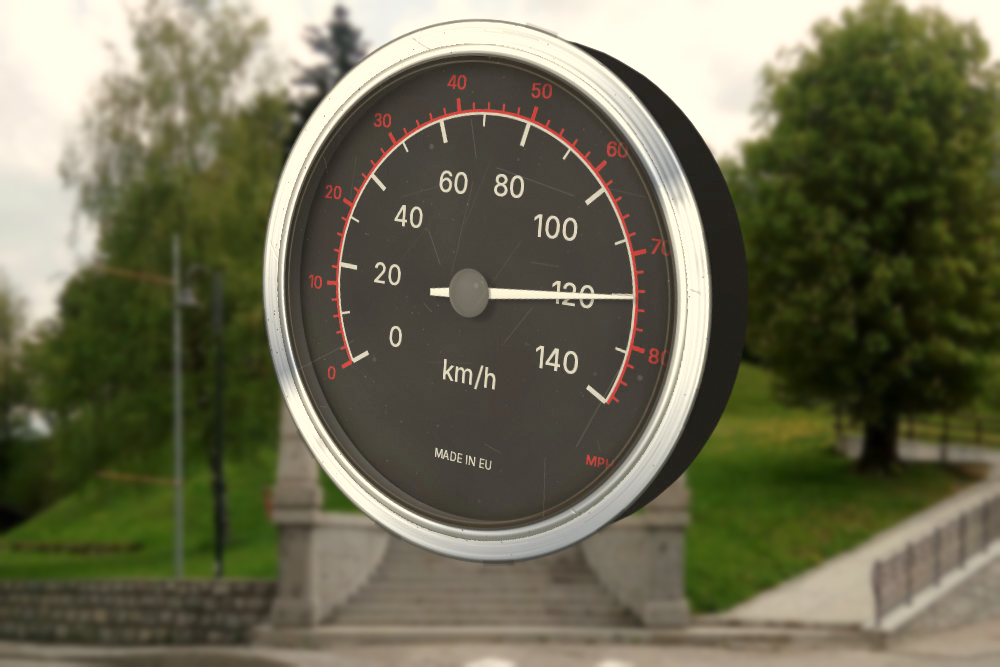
120 km/h
